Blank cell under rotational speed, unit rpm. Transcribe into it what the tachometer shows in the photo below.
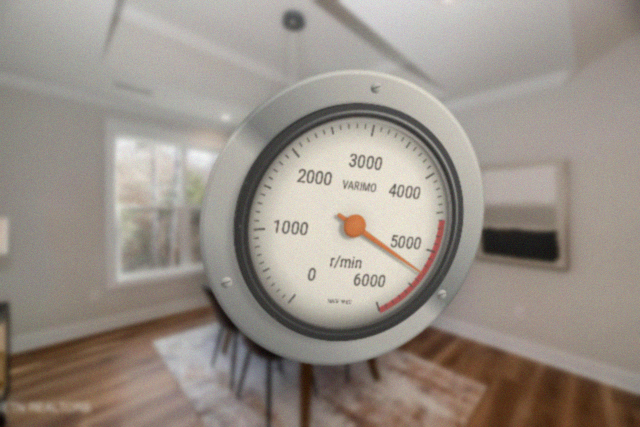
5300 rpm
